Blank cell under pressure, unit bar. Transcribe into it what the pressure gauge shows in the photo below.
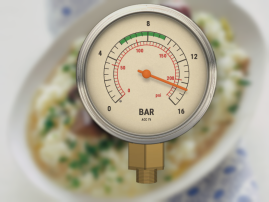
14.5 bar
